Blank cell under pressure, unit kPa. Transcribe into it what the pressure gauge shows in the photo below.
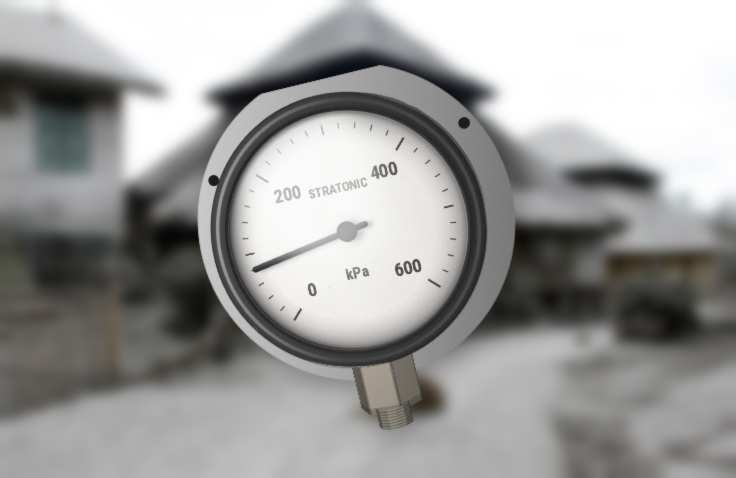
80 kPa
